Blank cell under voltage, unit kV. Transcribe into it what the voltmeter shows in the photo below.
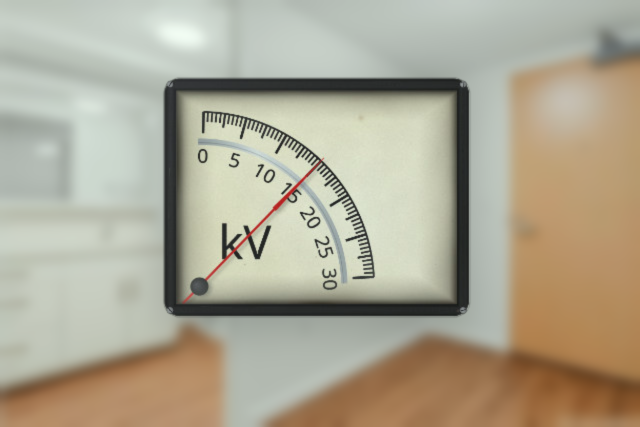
15 kV
